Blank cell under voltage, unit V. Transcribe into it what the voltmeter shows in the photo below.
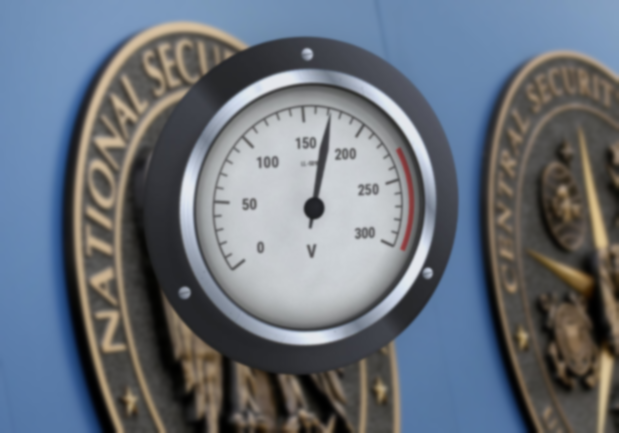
170 V
